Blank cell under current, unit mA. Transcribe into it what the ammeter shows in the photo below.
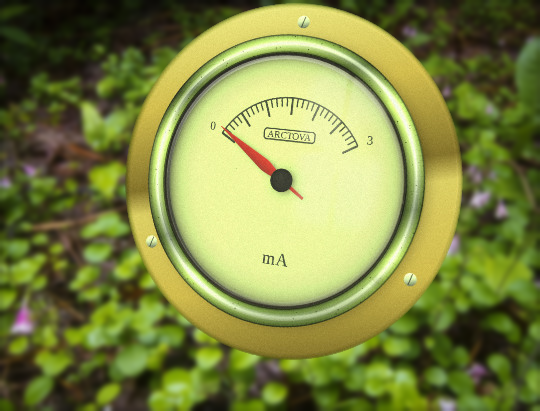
0.1 mA
